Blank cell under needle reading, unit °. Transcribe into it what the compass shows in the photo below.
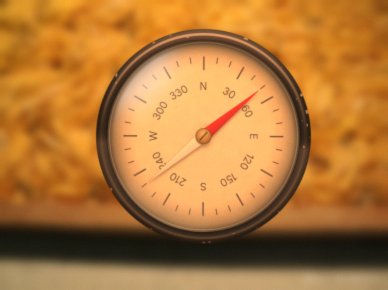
50 °
